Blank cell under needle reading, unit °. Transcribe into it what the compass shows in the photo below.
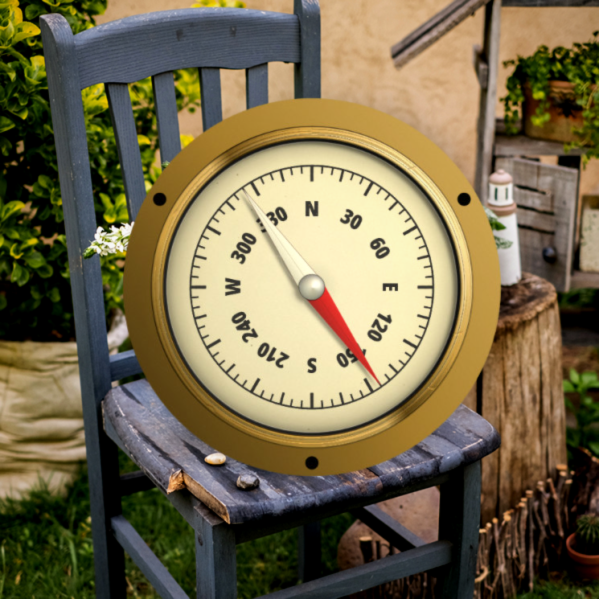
145 °
